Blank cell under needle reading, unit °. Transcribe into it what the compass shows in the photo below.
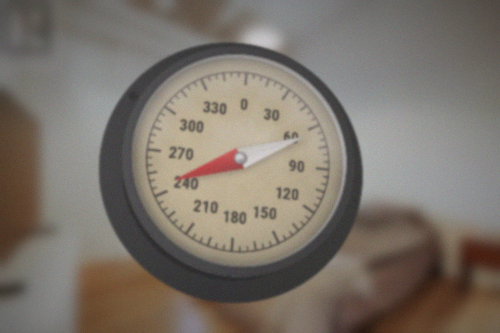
245 °
